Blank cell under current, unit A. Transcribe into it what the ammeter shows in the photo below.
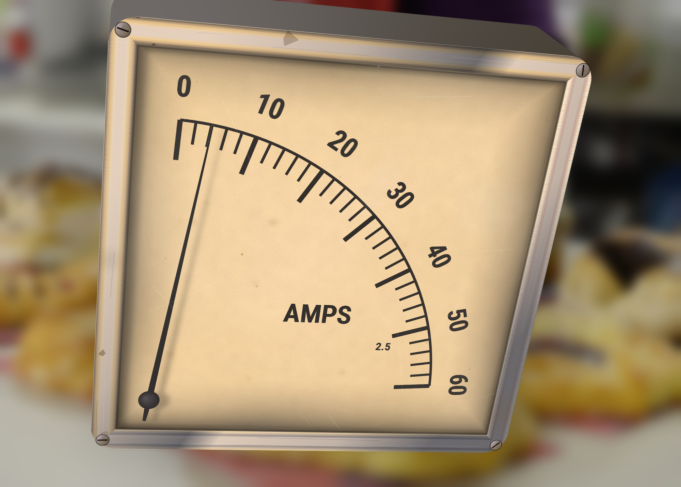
4 A
